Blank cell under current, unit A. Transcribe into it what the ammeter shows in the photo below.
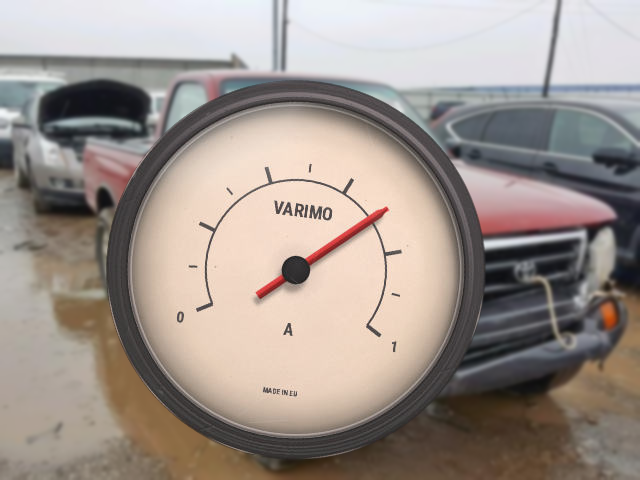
0.7 A
